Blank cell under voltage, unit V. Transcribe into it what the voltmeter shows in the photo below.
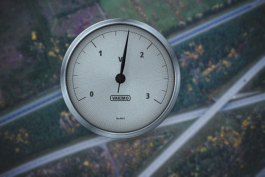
1.6 V
